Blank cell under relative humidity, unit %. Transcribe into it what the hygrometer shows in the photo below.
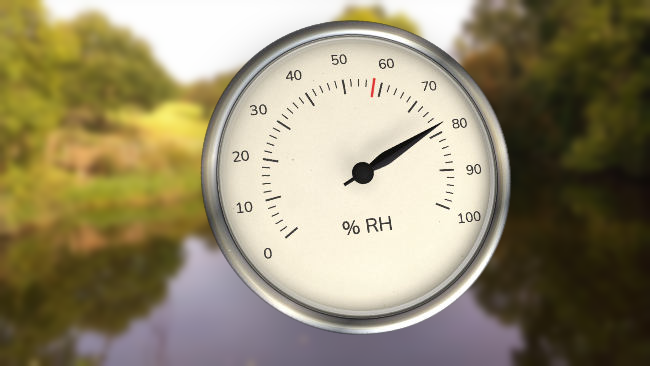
78 %
